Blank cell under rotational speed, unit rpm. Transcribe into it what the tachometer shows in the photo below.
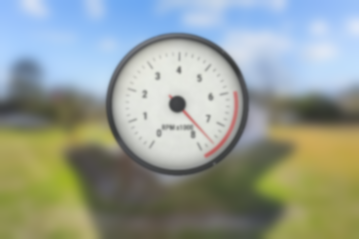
7600 rpm
